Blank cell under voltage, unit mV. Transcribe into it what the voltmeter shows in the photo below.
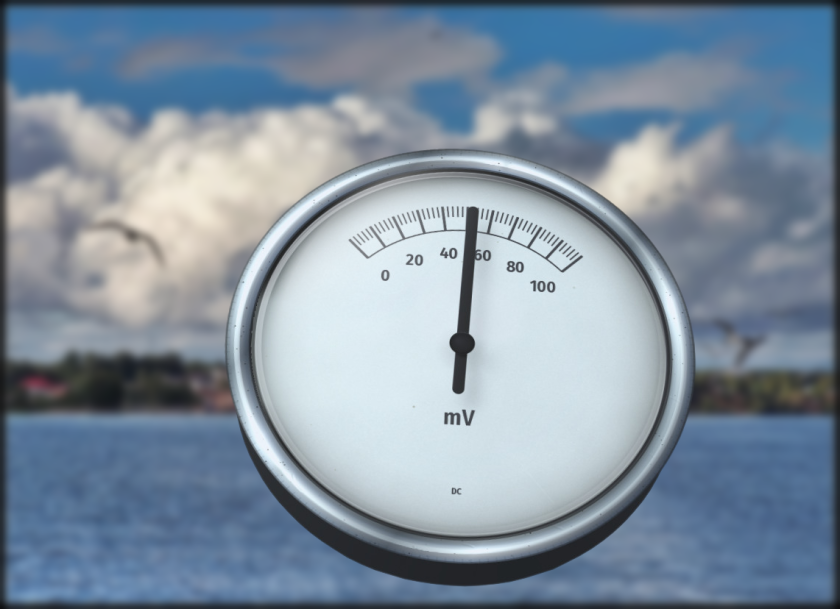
52 mV
